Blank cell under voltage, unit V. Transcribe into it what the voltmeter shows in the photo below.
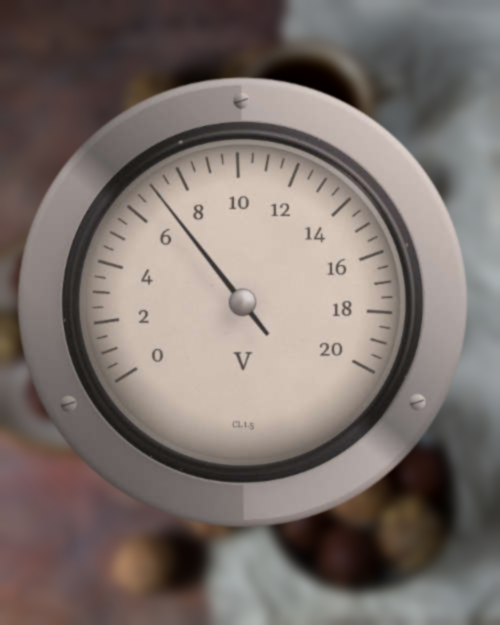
7 V
